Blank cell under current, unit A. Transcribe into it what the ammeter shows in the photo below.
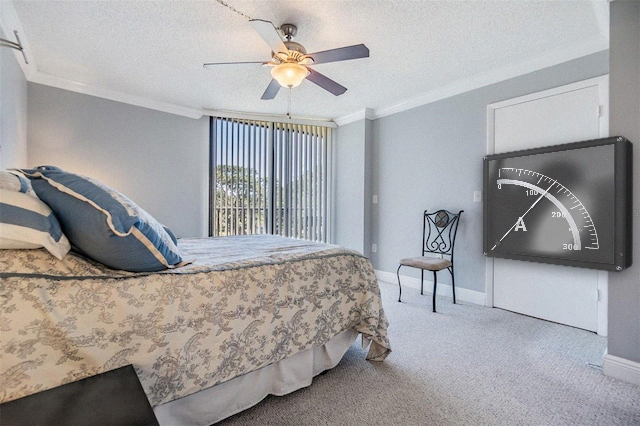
130 A
